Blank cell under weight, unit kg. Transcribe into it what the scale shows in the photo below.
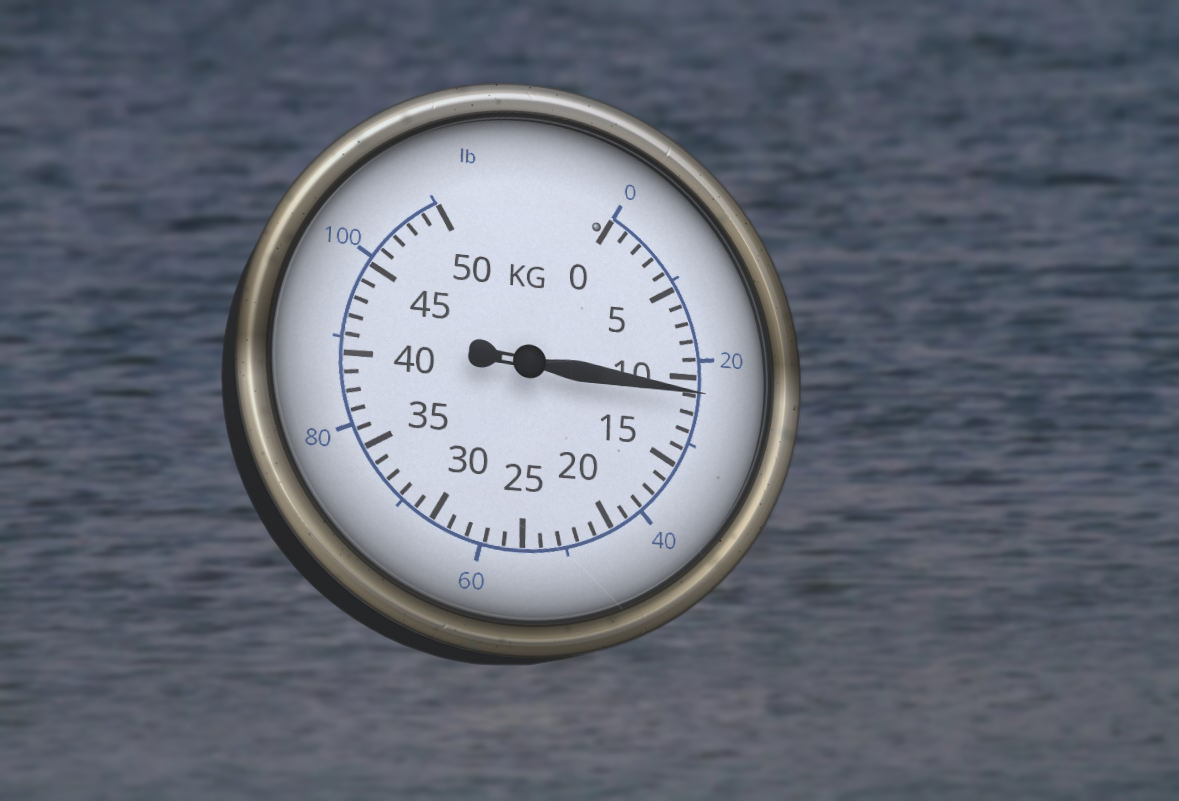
11 kg
